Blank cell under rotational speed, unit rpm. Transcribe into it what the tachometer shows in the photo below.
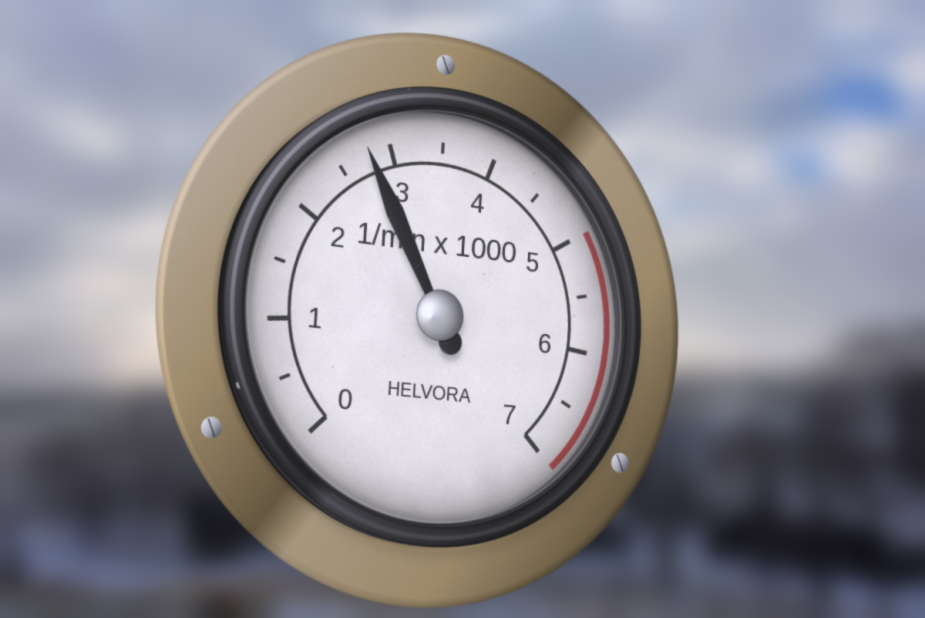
2750 rpm
